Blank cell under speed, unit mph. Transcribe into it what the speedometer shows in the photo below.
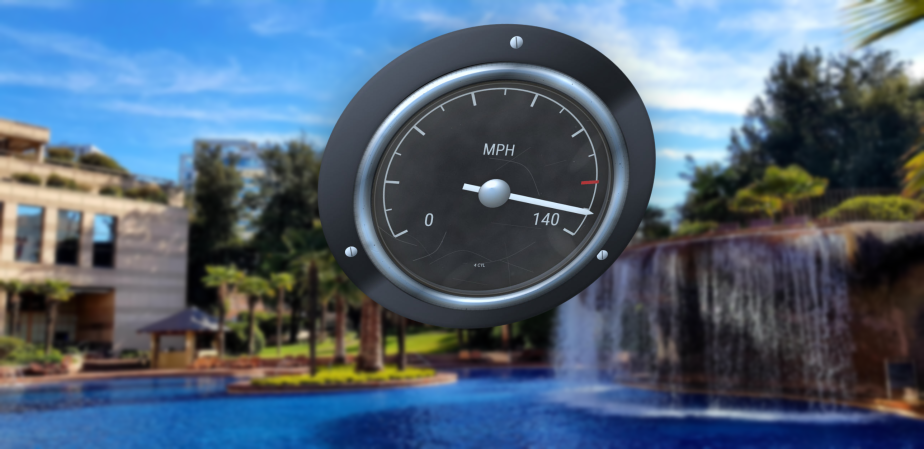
130 mph
